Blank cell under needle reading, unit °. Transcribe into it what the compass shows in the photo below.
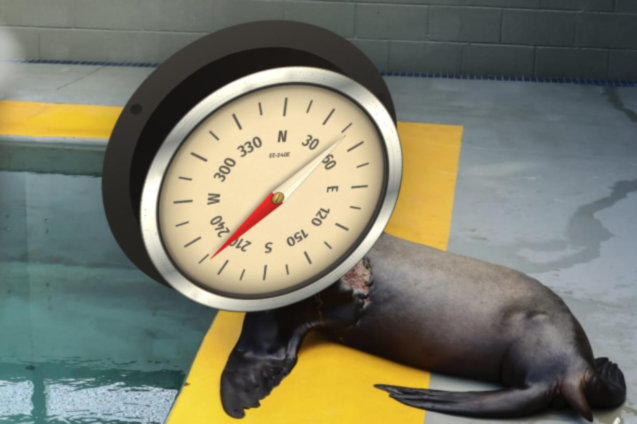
225 °
